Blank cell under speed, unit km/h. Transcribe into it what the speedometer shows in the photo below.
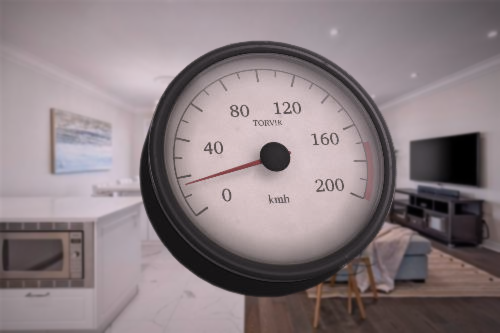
15 km/h
